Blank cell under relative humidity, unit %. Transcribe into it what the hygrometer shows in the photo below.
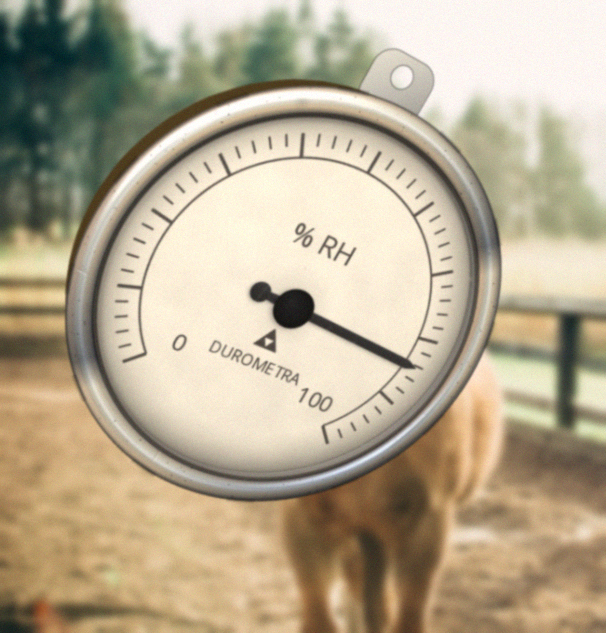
84 %
